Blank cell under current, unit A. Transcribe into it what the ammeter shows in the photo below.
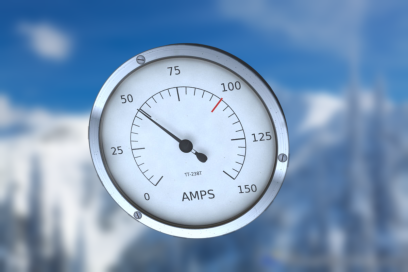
50 A
